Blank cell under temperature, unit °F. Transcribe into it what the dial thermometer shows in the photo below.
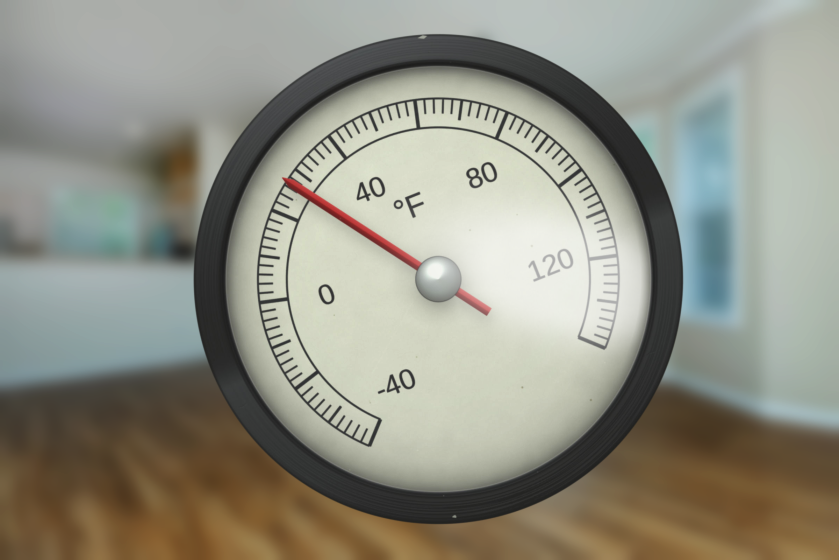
27 °F
